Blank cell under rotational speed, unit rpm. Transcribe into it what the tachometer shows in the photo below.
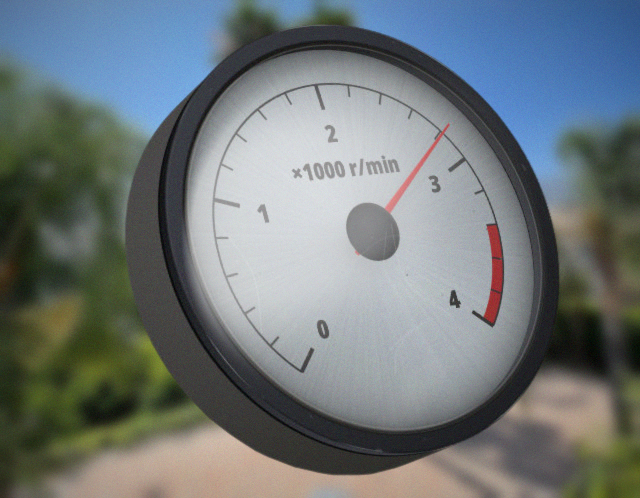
2800 rpm
